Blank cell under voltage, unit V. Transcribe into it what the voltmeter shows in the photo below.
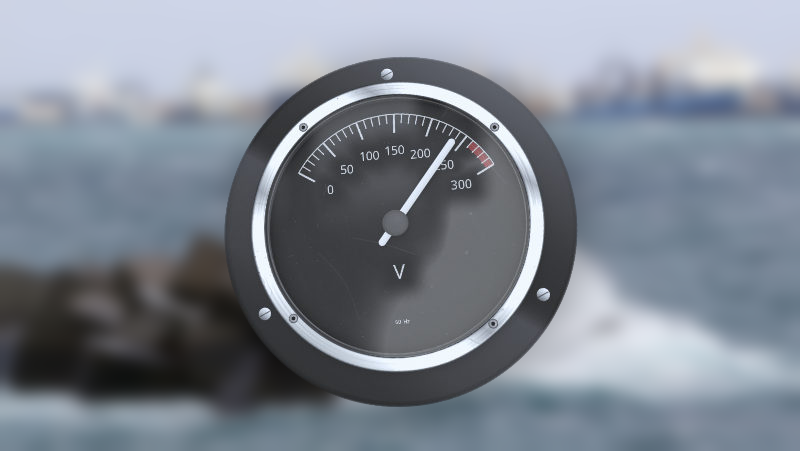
240 V
